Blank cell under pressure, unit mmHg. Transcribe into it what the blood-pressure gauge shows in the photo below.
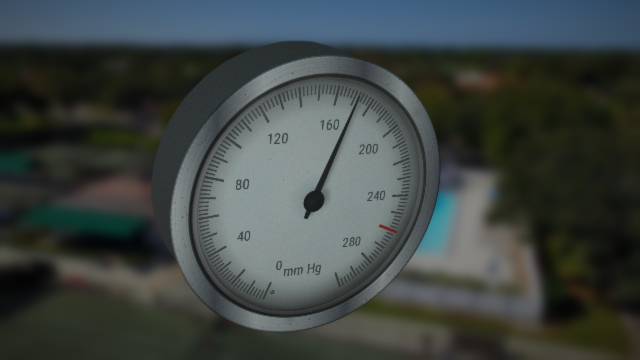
170 mmHg
